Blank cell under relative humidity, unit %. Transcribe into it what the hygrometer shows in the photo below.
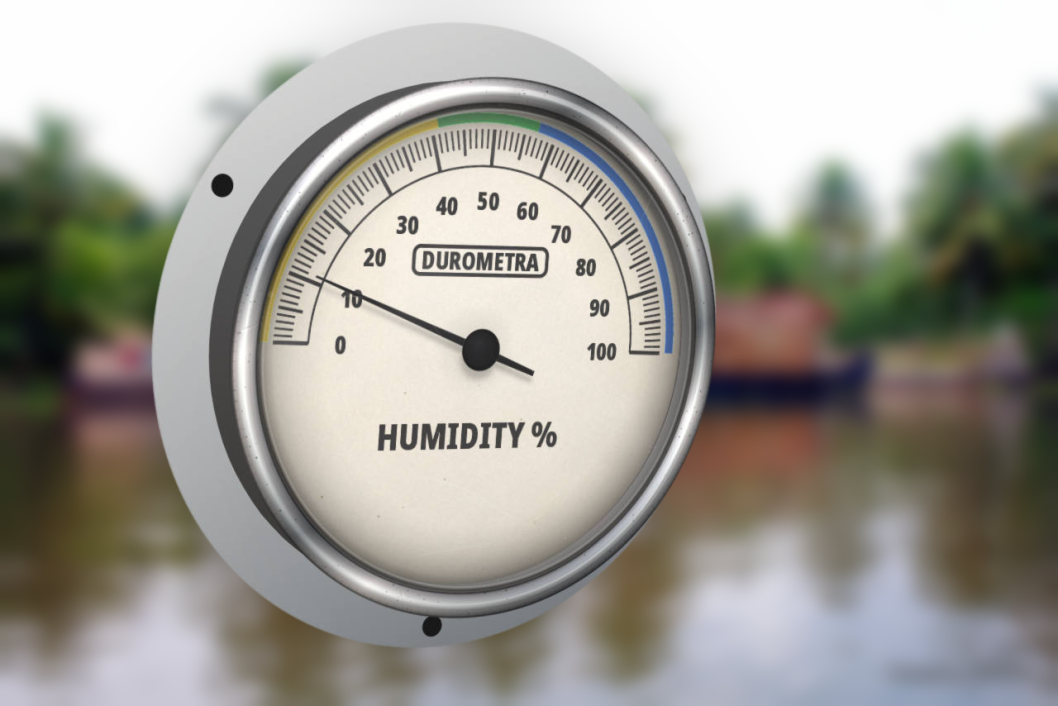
11 %
